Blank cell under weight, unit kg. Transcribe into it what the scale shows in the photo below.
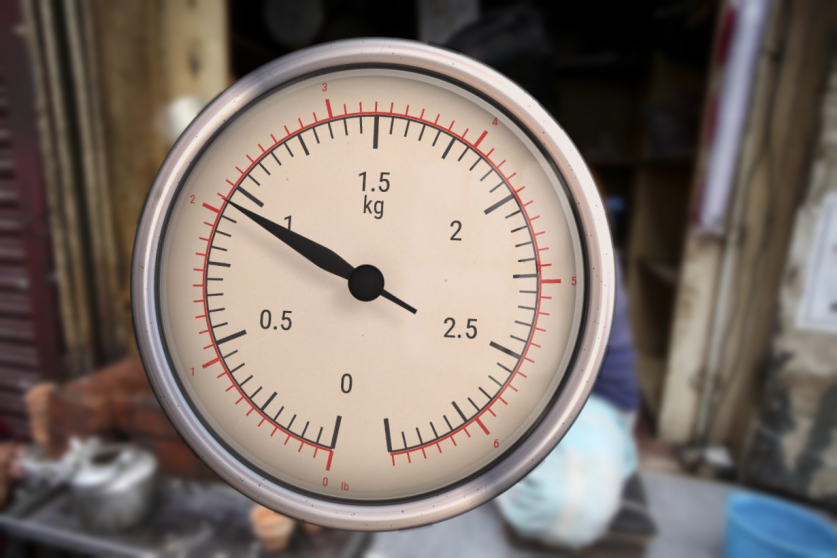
0.95 kg
